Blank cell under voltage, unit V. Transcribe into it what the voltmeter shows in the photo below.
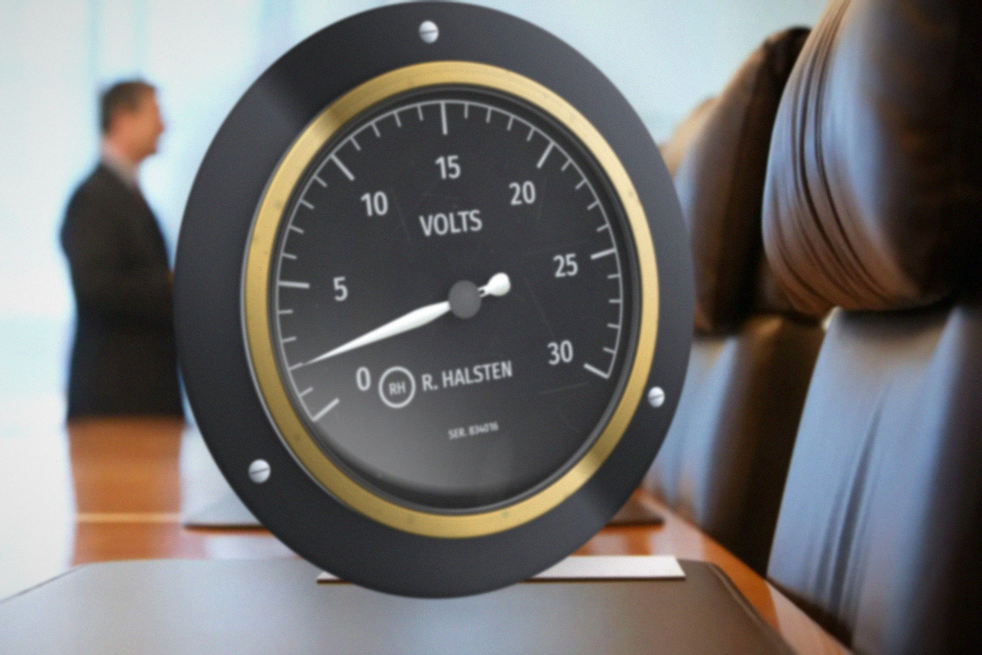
2 V
